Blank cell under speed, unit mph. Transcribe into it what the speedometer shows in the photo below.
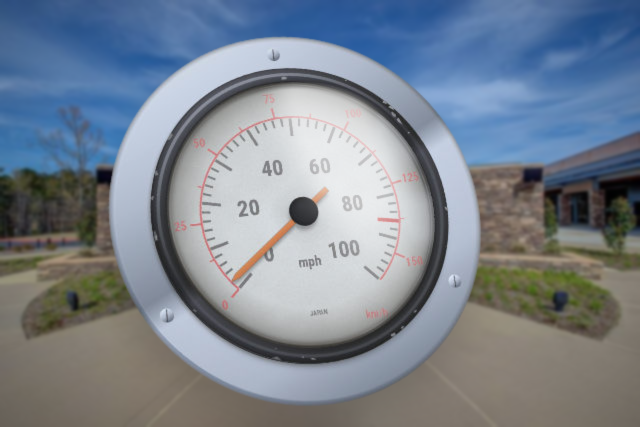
2 mph
